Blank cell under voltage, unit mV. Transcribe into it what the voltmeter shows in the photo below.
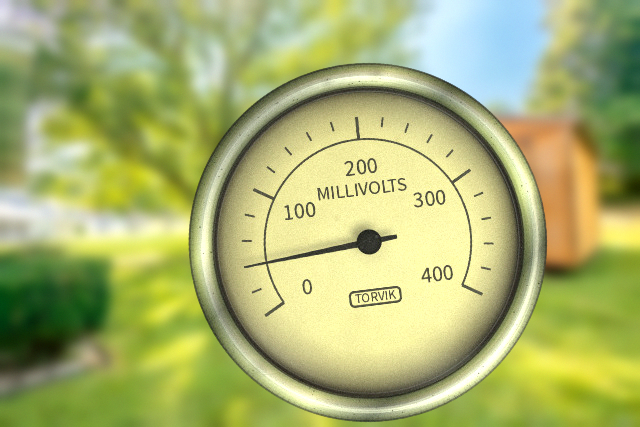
40 mV
